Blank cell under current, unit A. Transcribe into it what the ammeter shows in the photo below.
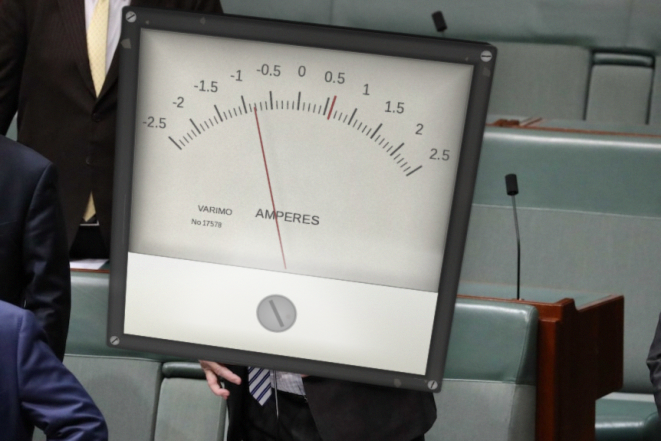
-0.8 A
